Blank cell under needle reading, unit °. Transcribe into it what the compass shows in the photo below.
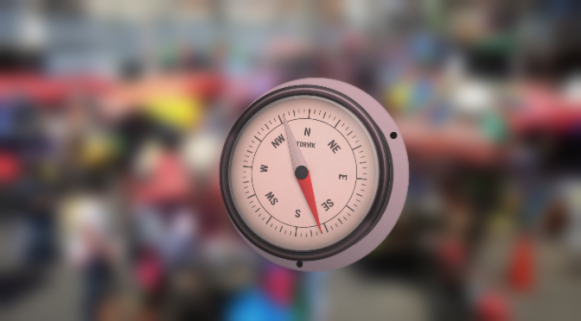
155 °
